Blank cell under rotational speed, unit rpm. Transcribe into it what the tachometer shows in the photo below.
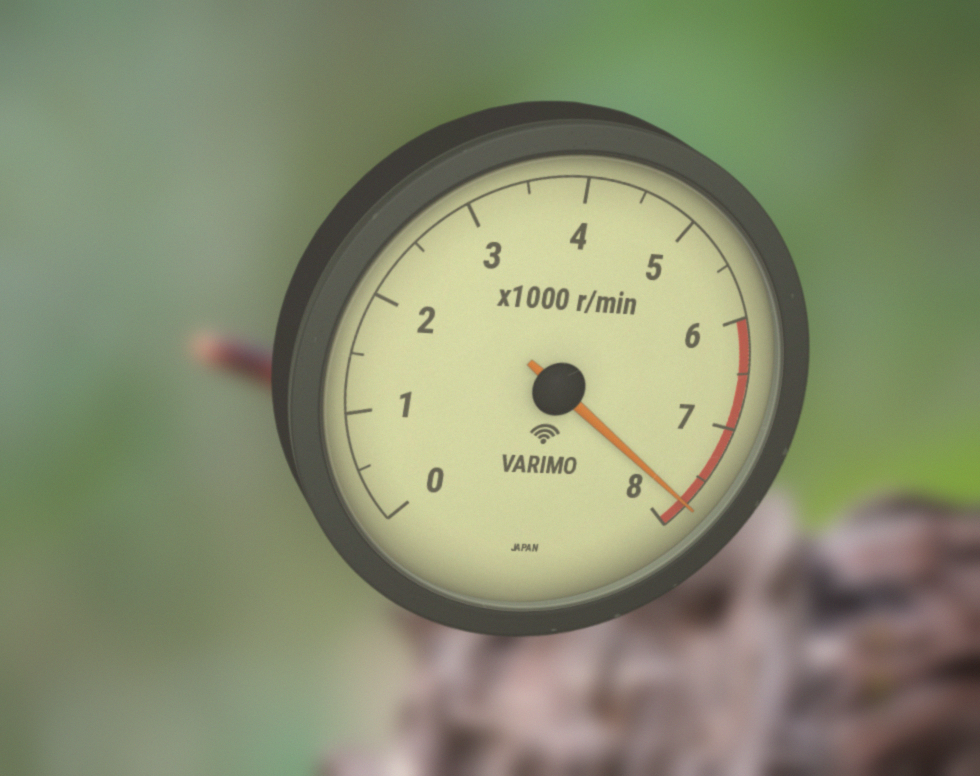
7750 rpm
